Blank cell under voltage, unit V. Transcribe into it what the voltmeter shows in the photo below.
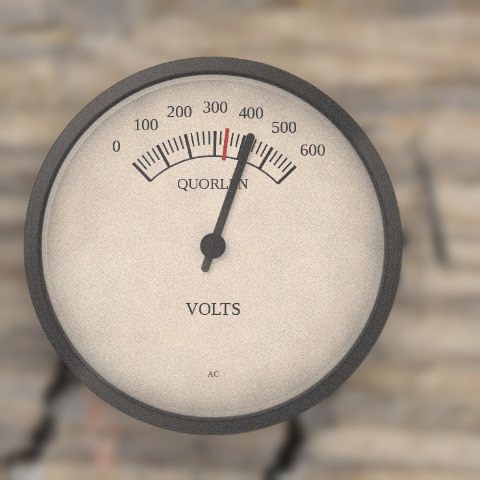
420 V
